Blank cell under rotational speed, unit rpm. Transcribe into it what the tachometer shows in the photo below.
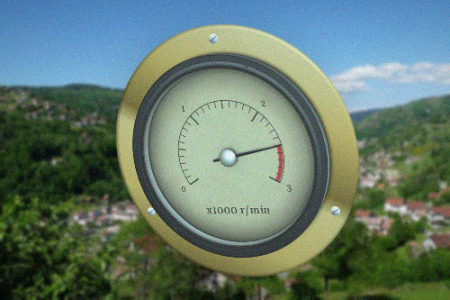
2500 rpm
